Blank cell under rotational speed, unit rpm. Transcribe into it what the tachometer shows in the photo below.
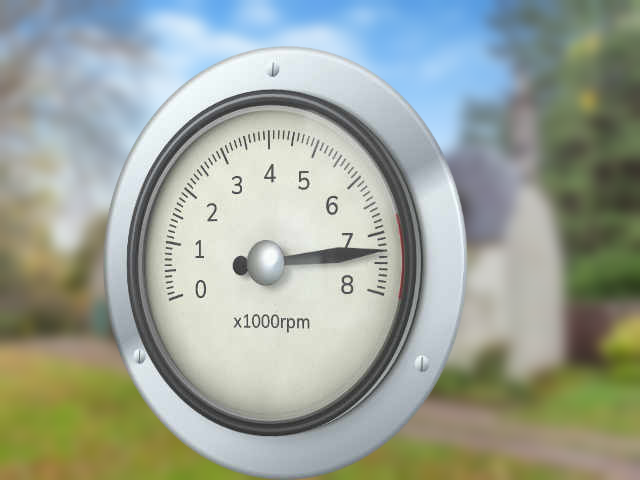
7300 rpm
